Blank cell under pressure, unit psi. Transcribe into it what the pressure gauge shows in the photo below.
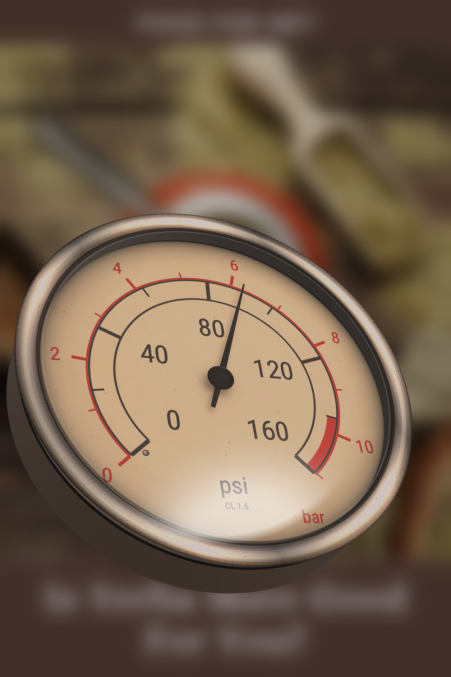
90 psi
